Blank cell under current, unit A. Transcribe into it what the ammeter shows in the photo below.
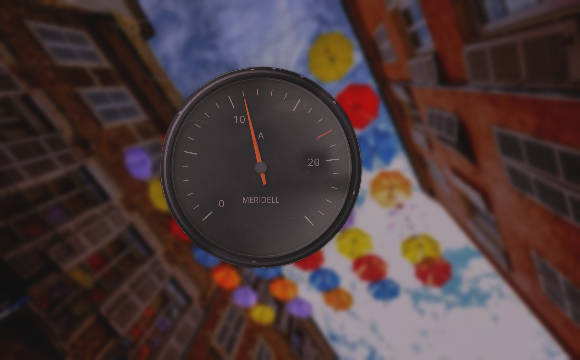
11 A
